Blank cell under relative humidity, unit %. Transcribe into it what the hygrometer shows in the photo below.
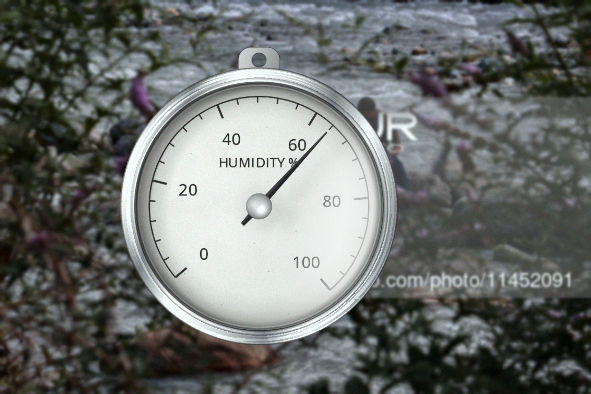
64 %
